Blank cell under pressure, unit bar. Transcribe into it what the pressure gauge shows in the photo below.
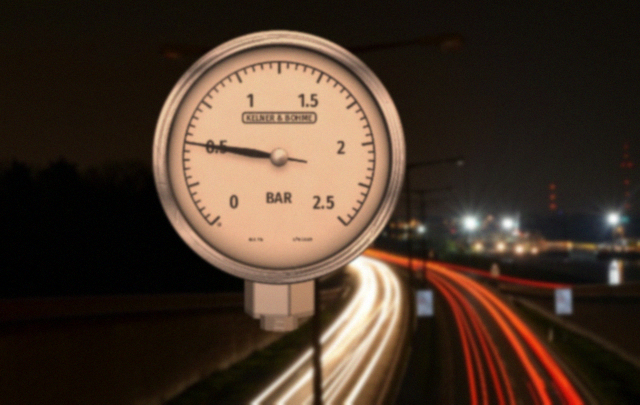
0.5 bar
